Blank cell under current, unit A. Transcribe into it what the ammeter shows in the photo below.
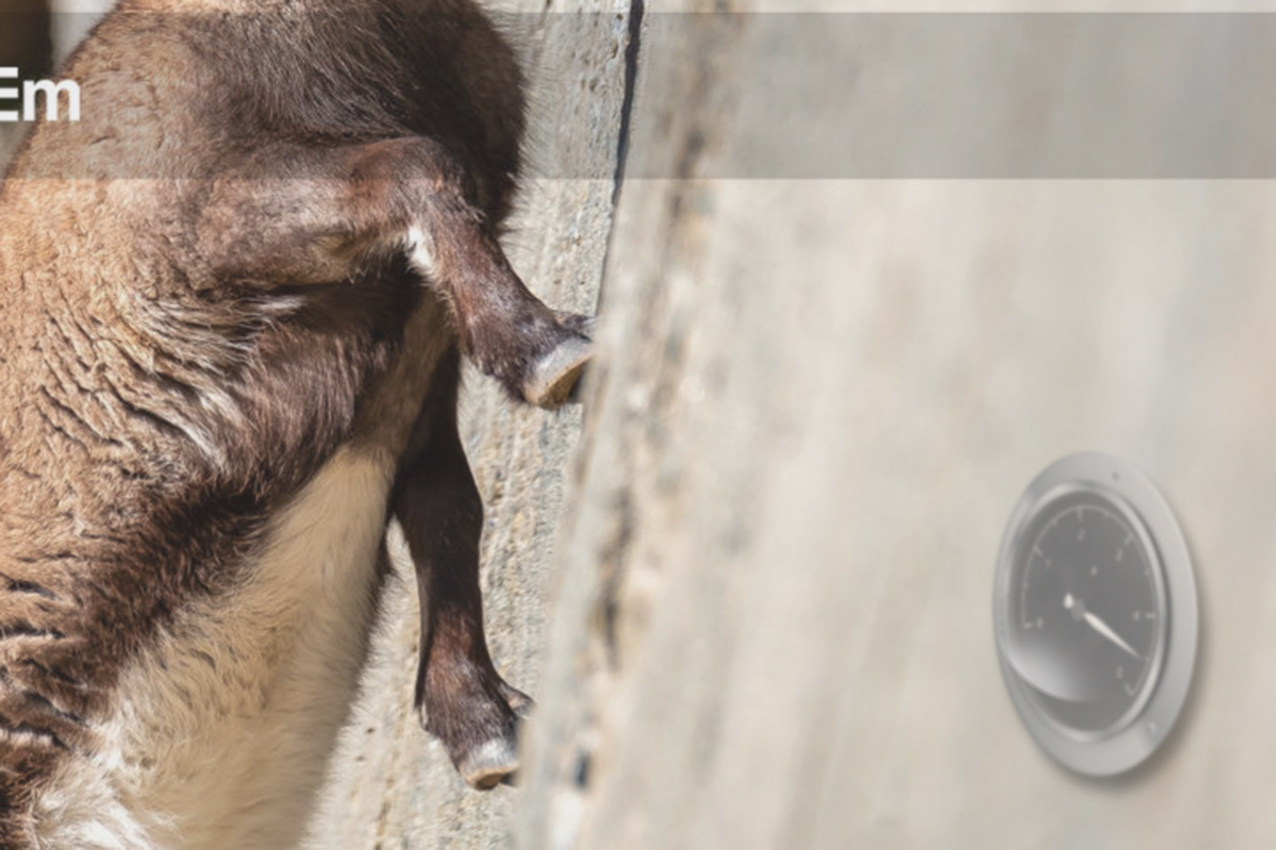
4.5 A
